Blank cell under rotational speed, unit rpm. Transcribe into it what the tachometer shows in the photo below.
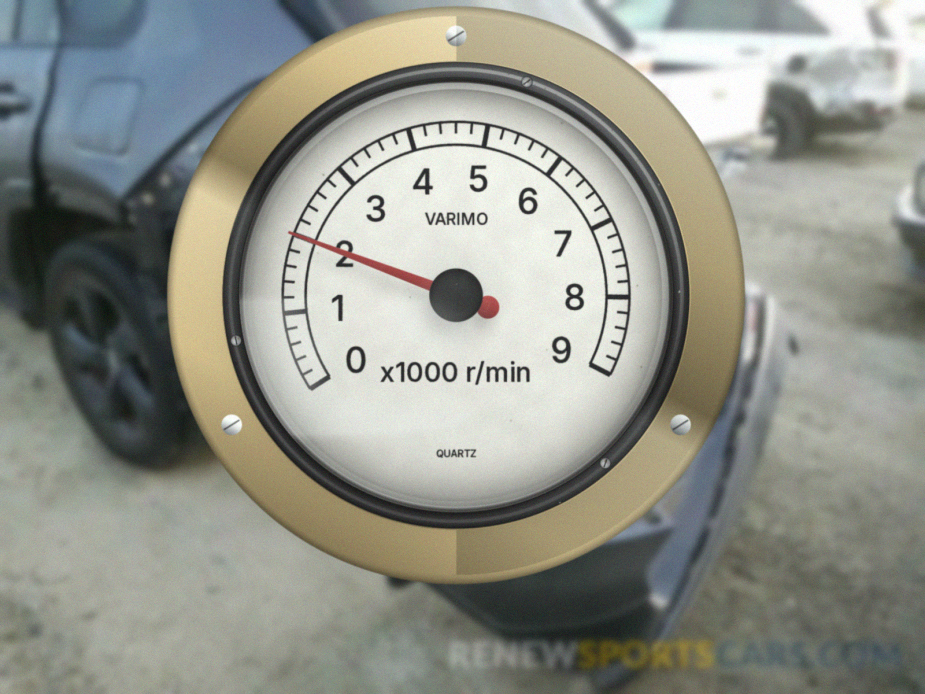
2000 rpm
